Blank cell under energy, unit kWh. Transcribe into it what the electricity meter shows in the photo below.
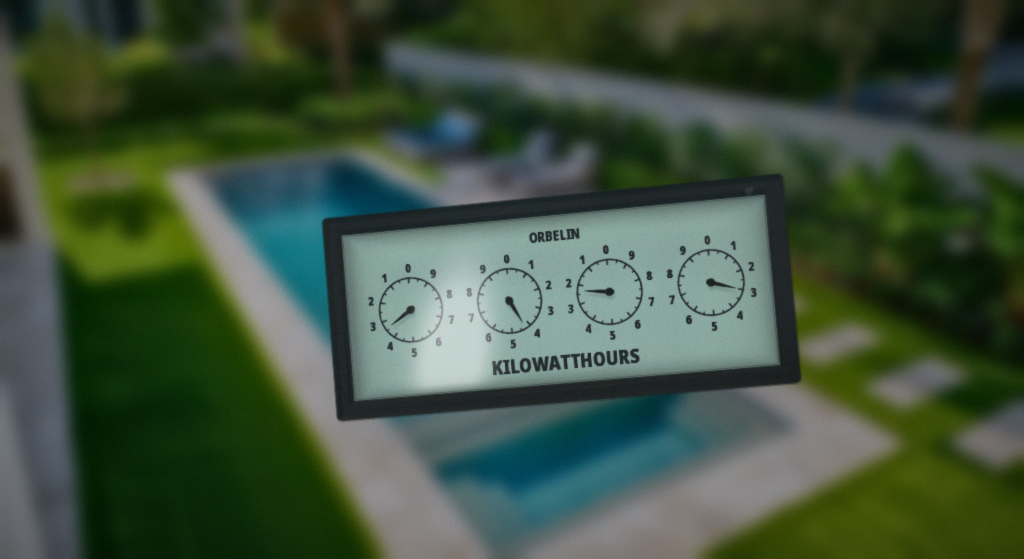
3423 kWh
